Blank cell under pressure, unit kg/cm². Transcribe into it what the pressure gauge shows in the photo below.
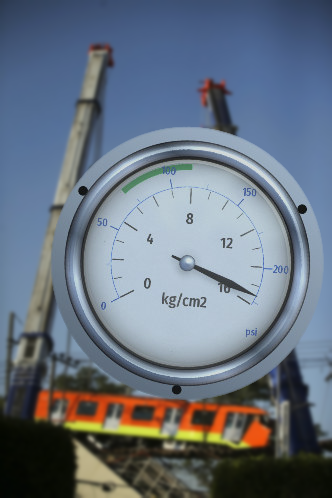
15.5 kg/cm²
